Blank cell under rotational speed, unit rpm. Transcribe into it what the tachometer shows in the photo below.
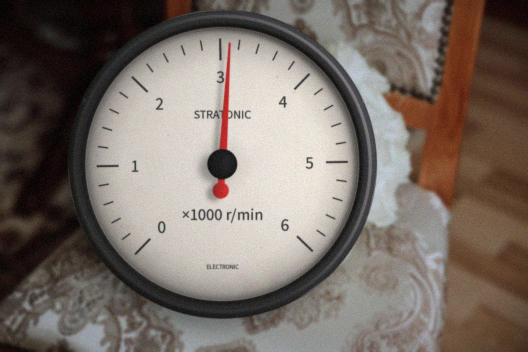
3100 rpm
